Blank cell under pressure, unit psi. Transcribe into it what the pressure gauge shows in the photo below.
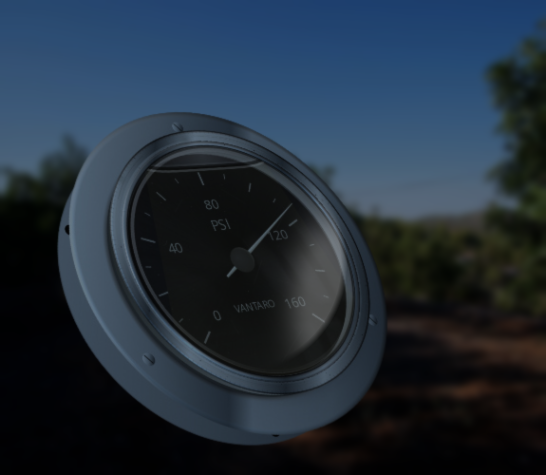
115 psi
